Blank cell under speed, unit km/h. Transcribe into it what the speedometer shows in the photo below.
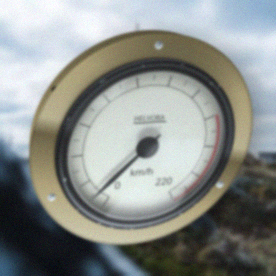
10 km/h
